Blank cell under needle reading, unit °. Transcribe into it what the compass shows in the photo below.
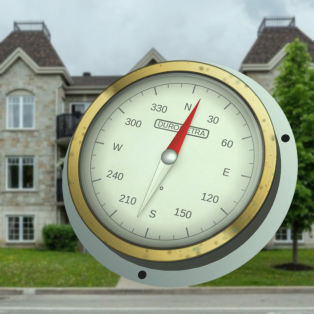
10 °
